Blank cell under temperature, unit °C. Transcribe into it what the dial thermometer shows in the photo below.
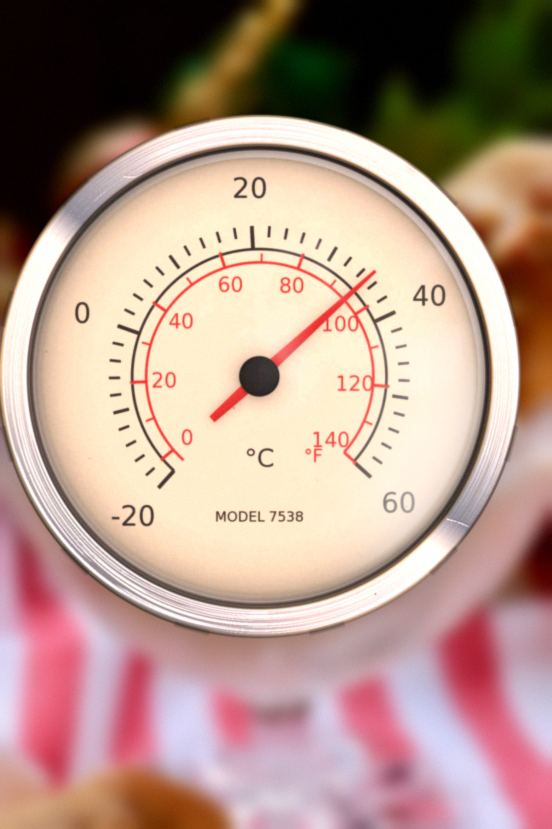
35 °C
